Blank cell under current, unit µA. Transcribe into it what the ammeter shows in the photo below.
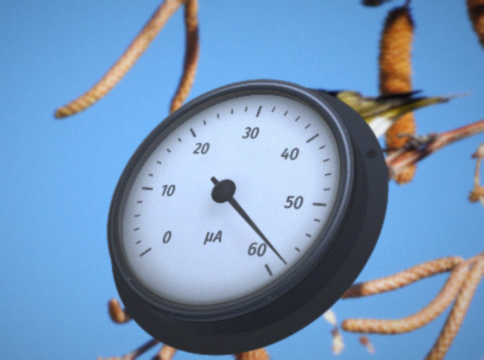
58 µA
